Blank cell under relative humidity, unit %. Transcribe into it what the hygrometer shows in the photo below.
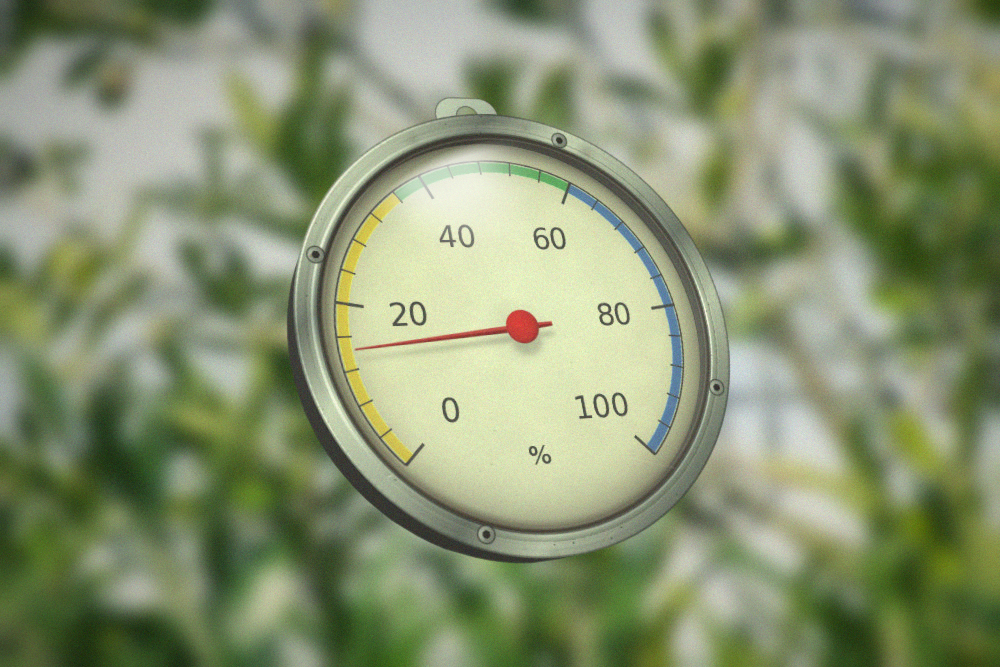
14 %
